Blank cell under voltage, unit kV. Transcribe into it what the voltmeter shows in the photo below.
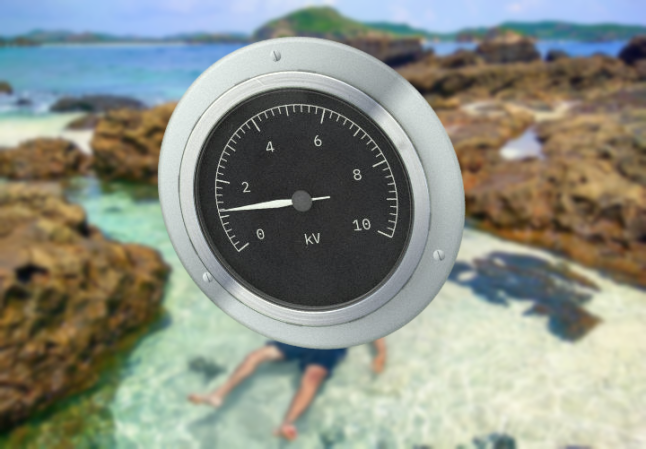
1.2 kV
